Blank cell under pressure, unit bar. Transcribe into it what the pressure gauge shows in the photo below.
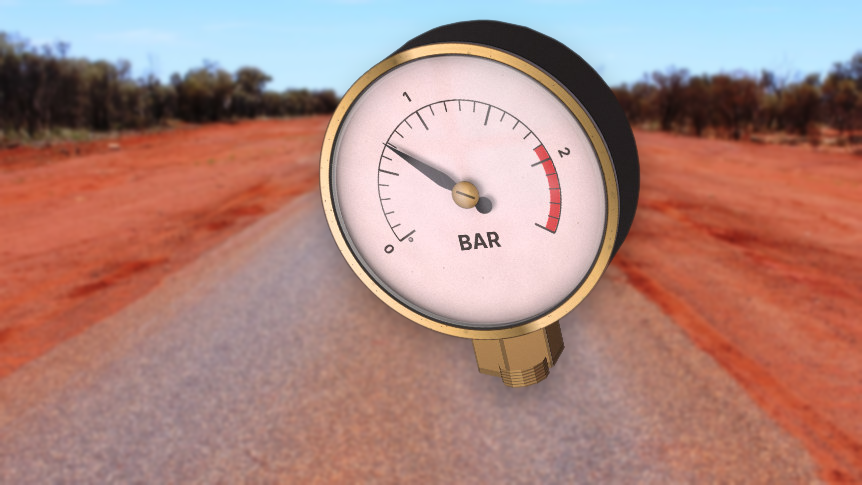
0.7 bar
